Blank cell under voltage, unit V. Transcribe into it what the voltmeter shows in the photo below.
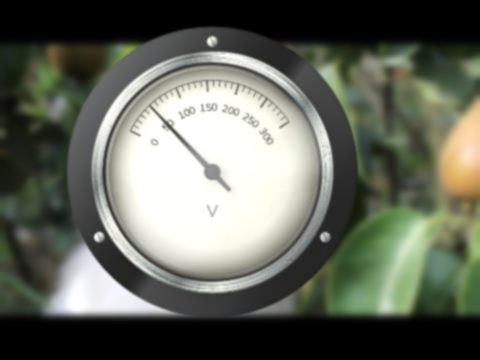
50 V
